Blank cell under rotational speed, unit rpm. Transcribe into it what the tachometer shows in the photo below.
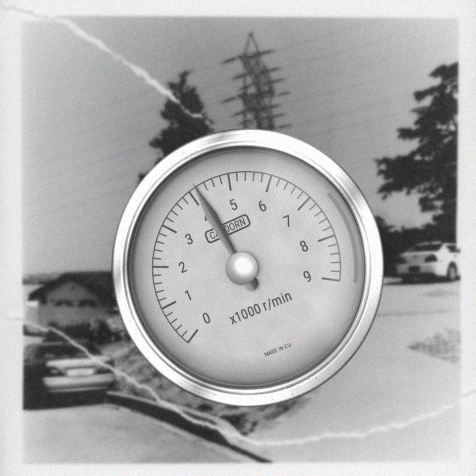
4200 rpm
